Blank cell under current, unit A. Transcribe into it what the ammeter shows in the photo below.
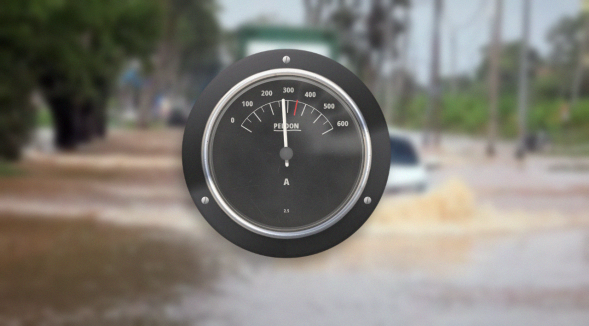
275 A
